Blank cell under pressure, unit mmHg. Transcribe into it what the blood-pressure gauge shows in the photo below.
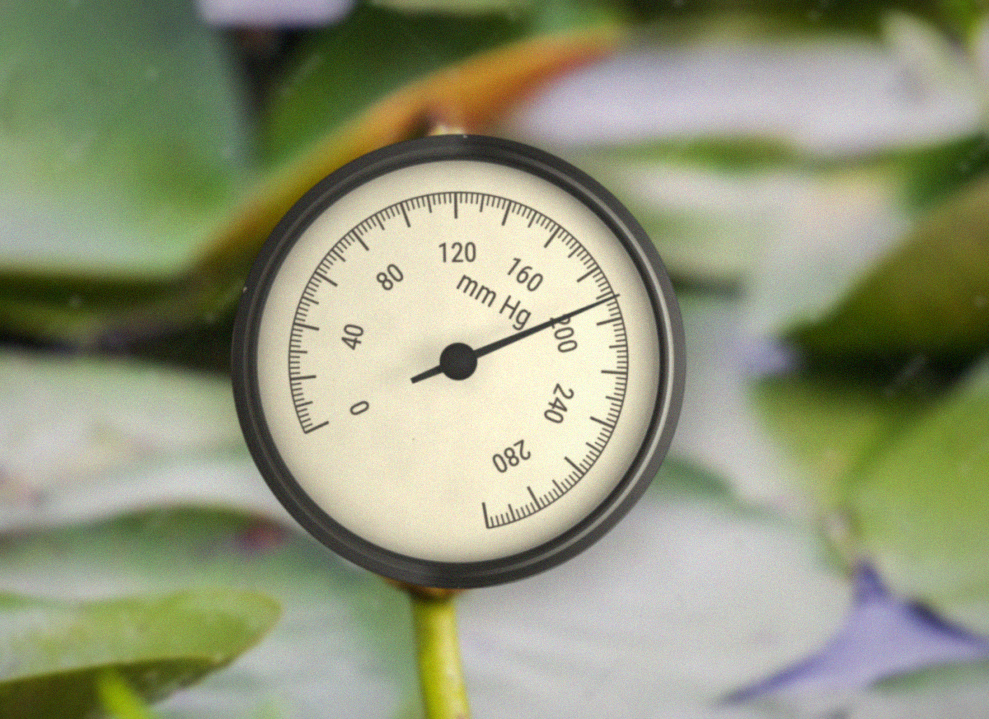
192 mmHg
